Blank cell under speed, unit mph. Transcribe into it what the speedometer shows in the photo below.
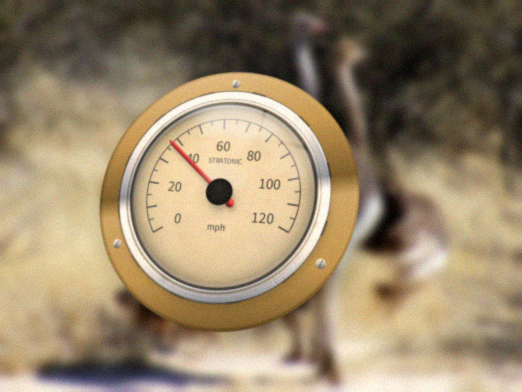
37.5 mph
